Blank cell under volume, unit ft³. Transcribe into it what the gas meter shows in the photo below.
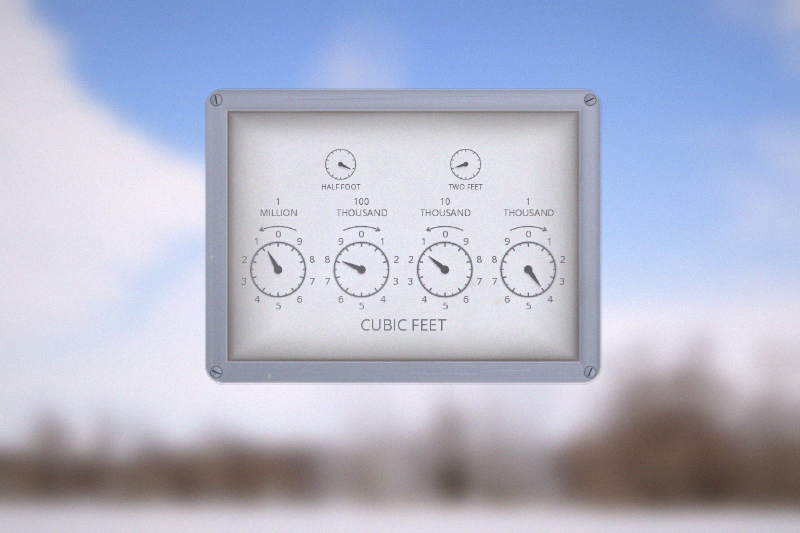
81400 ft³
